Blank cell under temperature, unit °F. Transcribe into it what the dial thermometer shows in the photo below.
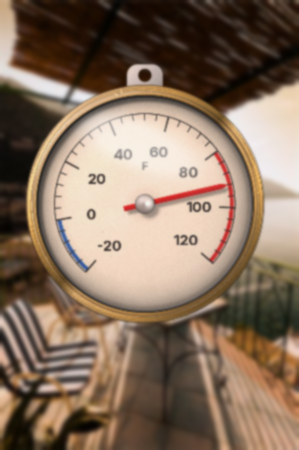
92 °F
